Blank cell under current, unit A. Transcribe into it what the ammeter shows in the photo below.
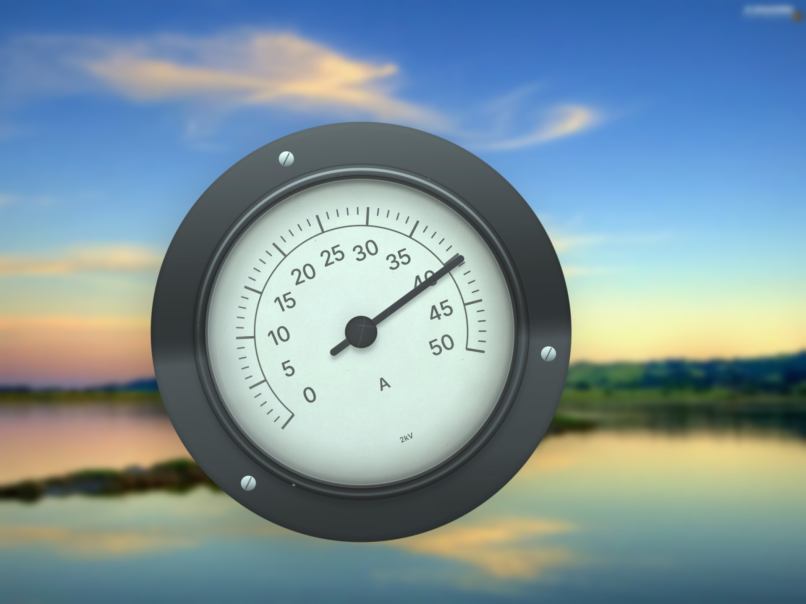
40.5 A
